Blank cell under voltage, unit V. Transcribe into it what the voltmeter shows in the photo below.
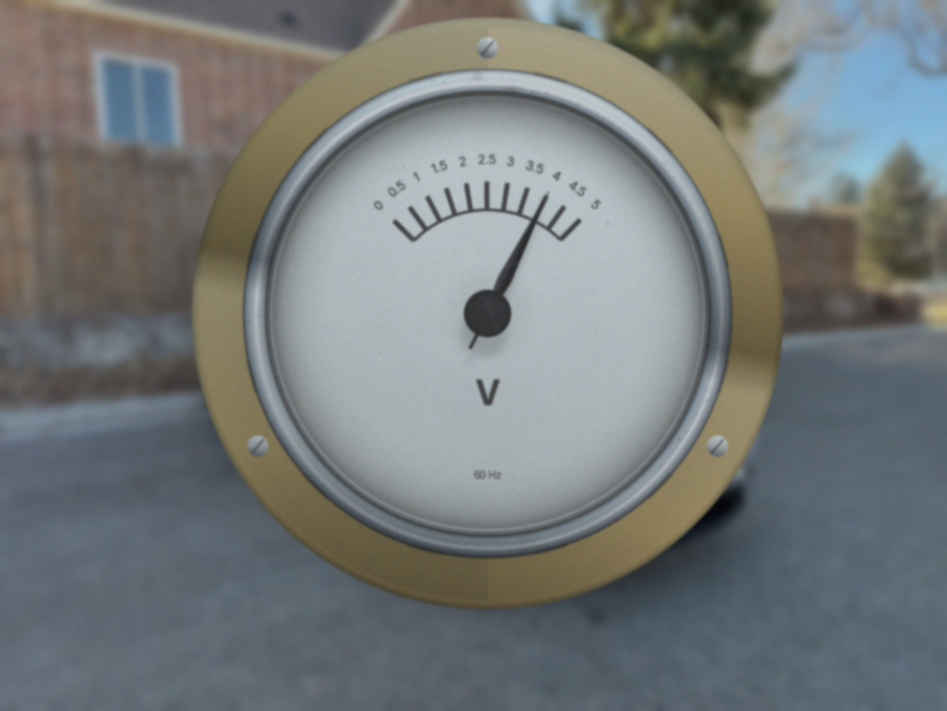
4 V
